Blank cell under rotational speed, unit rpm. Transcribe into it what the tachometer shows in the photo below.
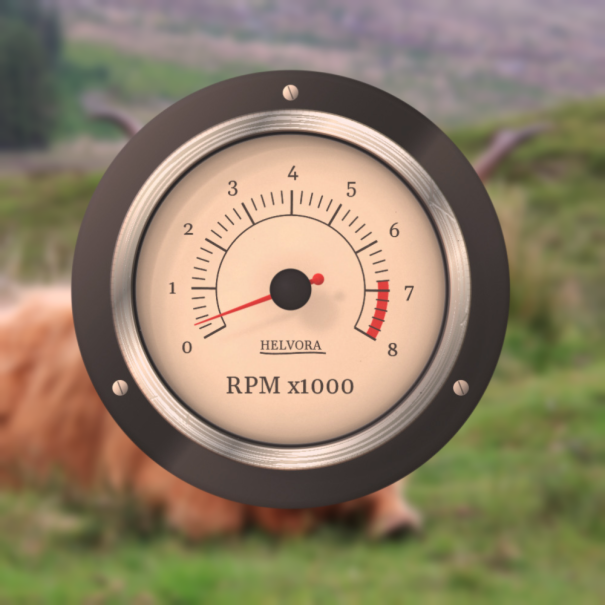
300 rpm
